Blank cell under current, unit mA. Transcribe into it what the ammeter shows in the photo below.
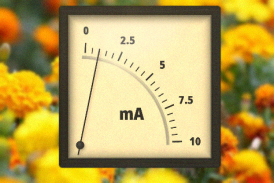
1 mA
